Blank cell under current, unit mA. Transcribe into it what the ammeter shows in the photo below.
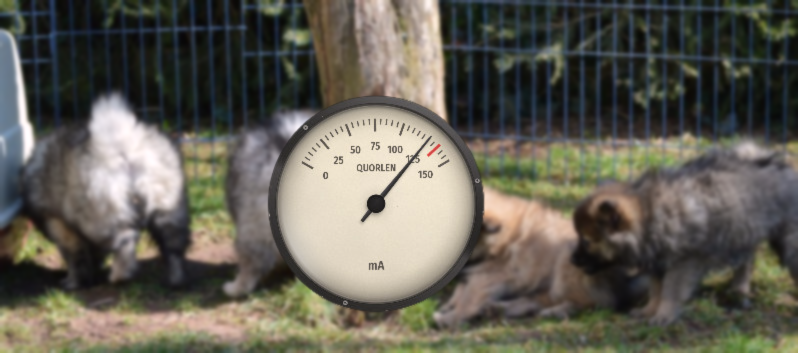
125 mA
